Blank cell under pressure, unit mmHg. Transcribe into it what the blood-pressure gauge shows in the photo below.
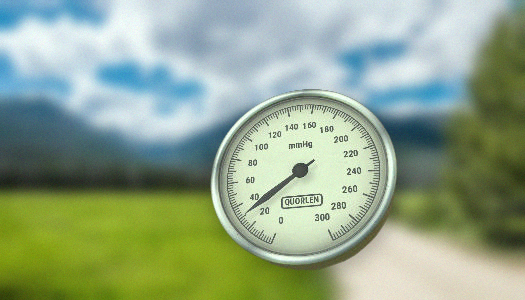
30 mmHg
